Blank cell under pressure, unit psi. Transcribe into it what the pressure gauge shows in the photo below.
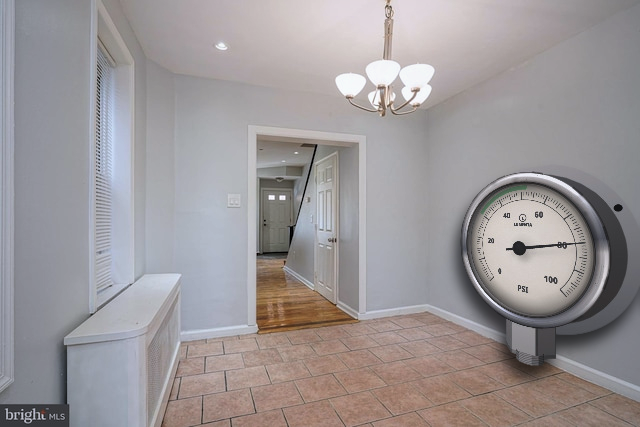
80 psi
